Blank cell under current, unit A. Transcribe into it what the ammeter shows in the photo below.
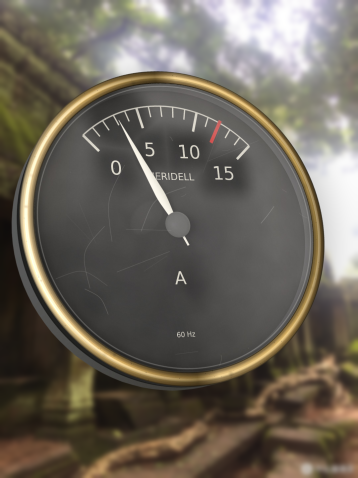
3 A
